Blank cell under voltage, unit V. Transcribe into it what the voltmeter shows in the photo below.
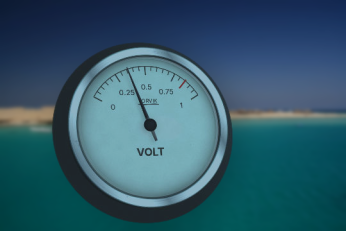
0.35 V
